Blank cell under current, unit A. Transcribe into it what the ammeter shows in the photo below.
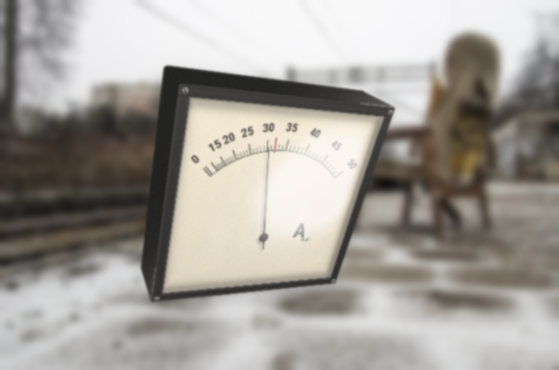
30 A
